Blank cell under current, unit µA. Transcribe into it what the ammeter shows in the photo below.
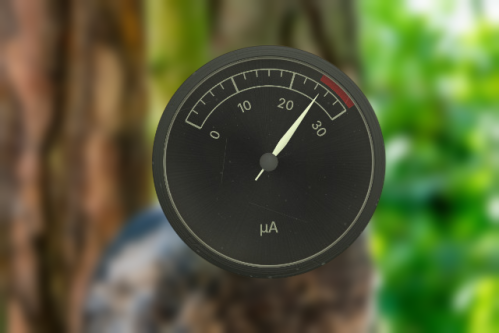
25 µA
